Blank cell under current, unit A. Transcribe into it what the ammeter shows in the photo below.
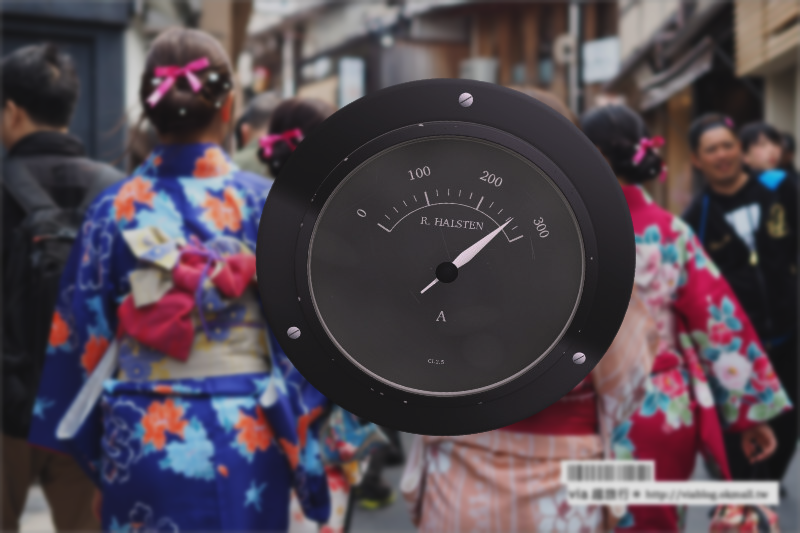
260 A
